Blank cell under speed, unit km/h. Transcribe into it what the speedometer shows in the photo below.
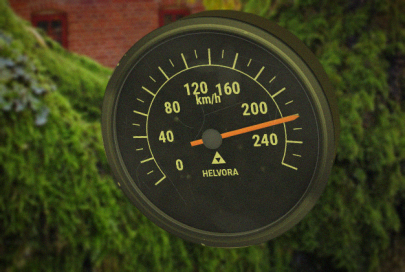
220 km/h
